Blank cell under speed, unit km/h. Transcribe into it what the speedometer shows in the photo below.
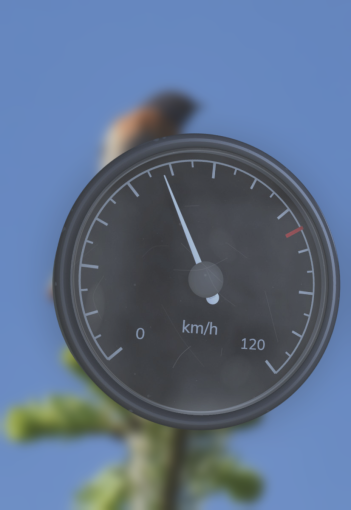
47.5 km/h
